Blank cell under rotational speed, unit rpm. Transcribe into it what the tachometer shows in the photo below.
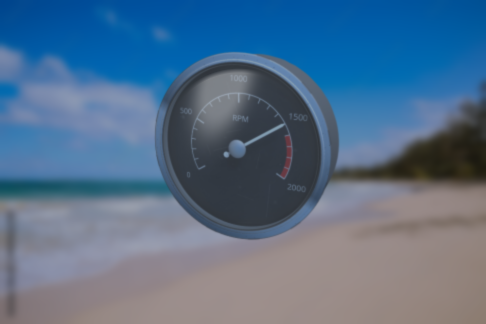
1500 rpm
